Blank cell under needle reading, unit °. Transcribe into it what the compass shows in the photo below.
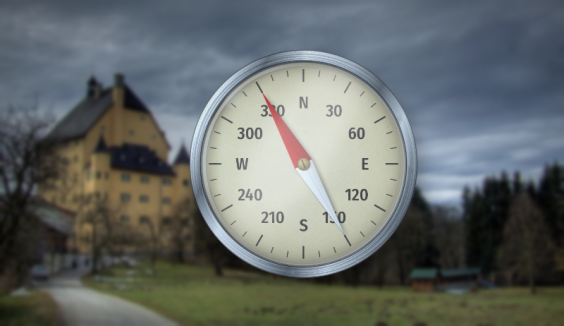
330 °
